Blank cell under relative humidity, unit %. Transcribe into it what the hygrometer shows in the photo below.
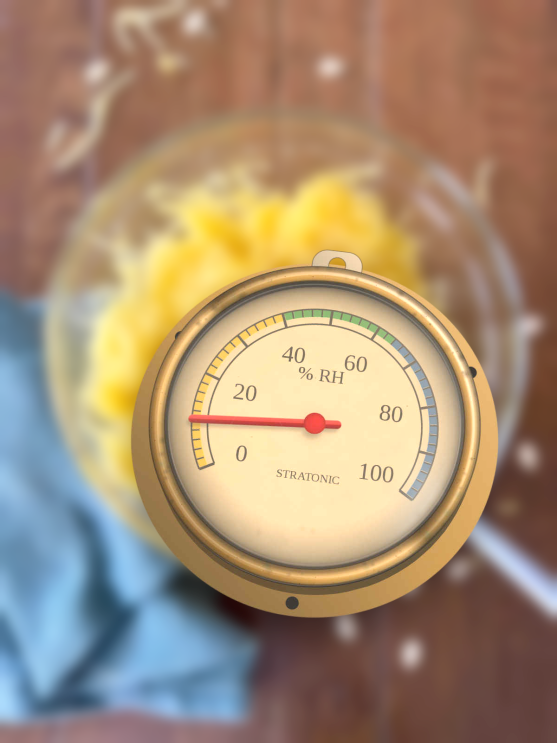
10 %
